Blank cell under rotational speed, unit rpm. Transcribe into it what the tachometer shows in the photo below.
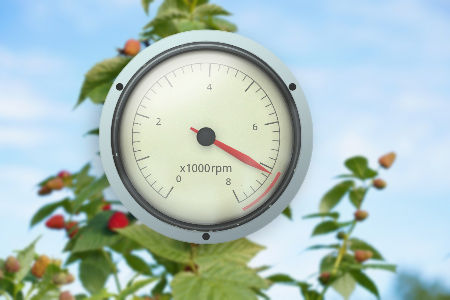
7100 rpm
